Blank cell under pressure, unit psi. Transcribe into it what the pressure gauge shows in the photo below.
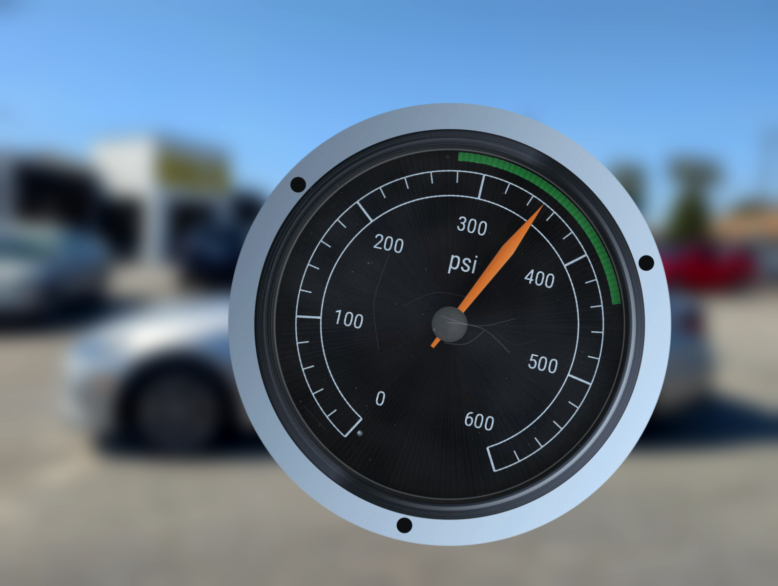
350 psi
